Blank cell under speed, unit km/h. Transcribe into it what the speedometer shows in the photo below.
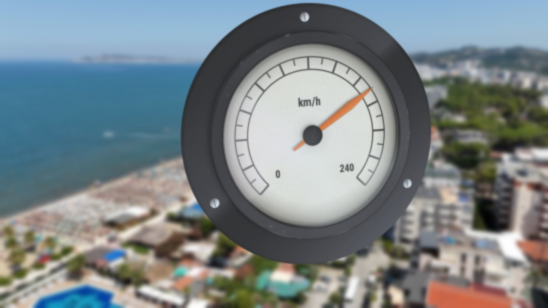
170 km/h
